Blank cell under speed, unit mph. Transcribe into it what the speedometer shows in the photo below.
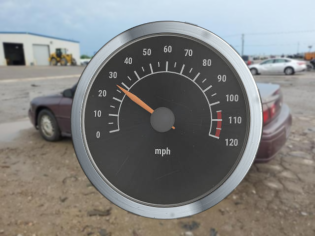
27.5 mph
